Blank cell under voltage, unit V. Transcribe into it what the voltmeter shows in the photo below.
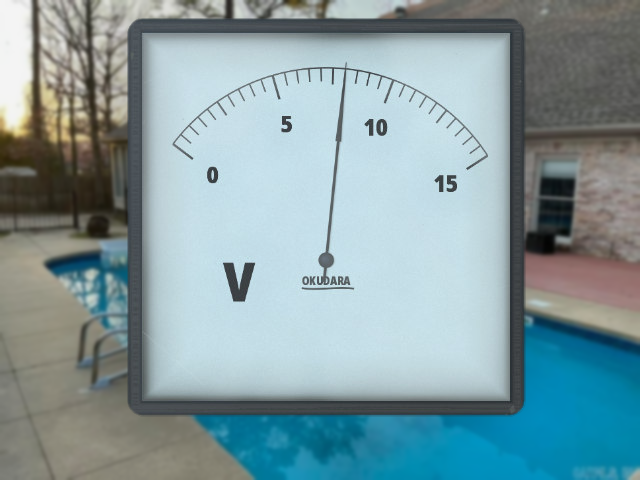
8 V
